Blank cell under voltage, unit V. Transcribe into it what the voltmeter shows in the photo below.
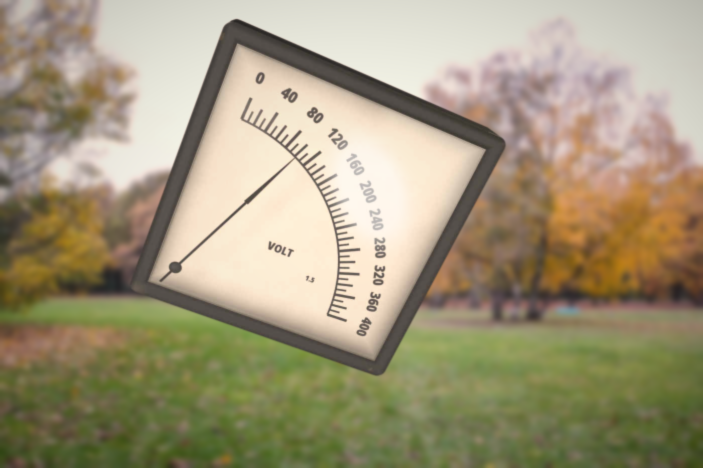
100 V
